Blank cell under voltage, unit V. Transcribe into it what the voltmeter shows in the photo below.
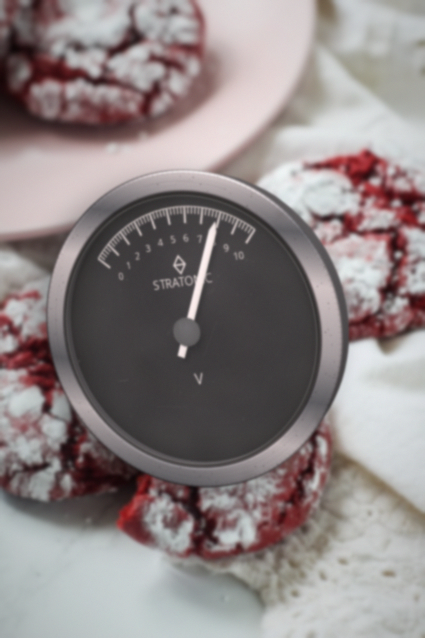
8 V
